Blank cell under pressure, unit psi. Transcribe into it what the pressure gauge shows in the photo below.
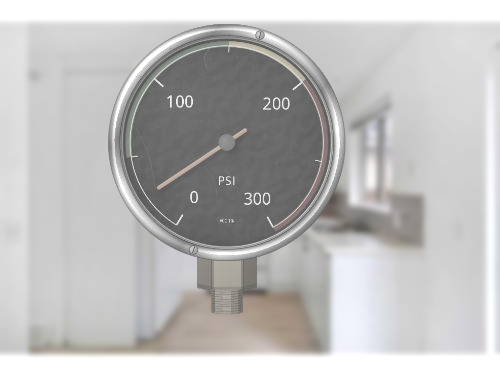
25 psi
